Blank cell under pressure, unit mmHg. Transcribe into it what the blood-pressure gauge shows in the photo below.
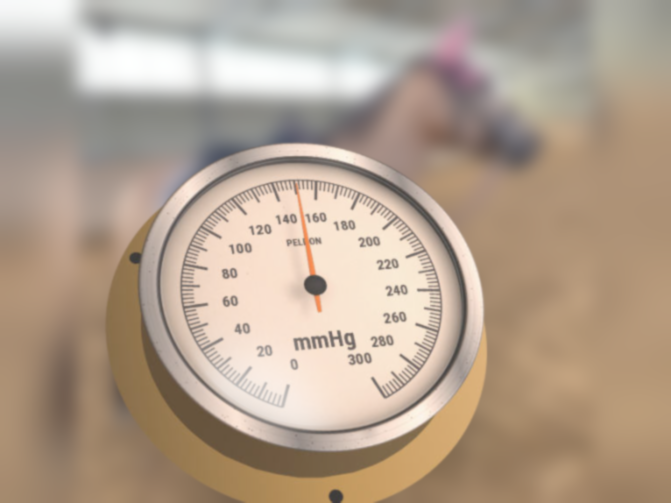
150 mmHg
